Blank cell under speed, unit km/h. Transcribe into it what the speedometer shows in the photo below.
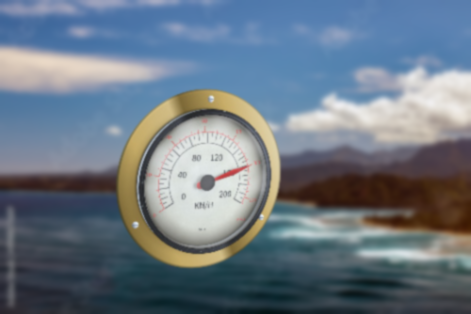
160 km/h
